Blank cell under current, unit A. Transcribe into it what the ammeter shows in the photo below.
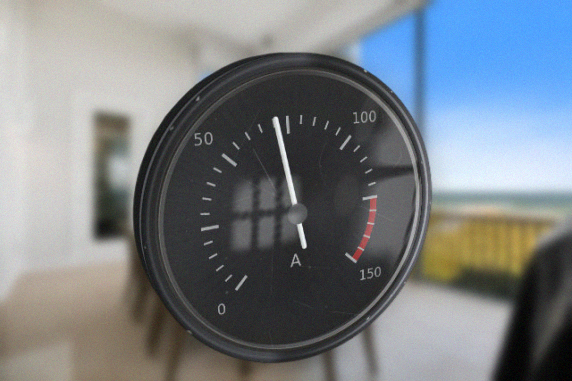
70 A
